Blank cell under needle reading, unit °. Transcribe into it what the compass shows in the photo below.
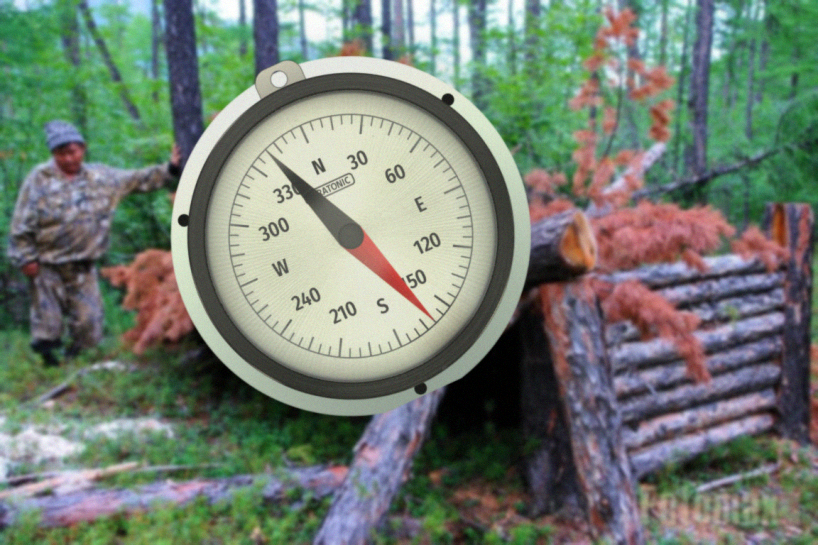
160 °
